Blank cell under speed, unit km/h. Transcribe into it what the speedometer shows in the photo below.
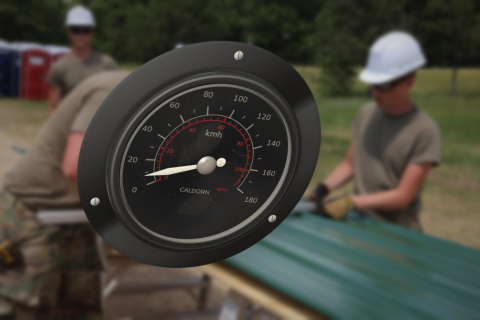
10 km/h
